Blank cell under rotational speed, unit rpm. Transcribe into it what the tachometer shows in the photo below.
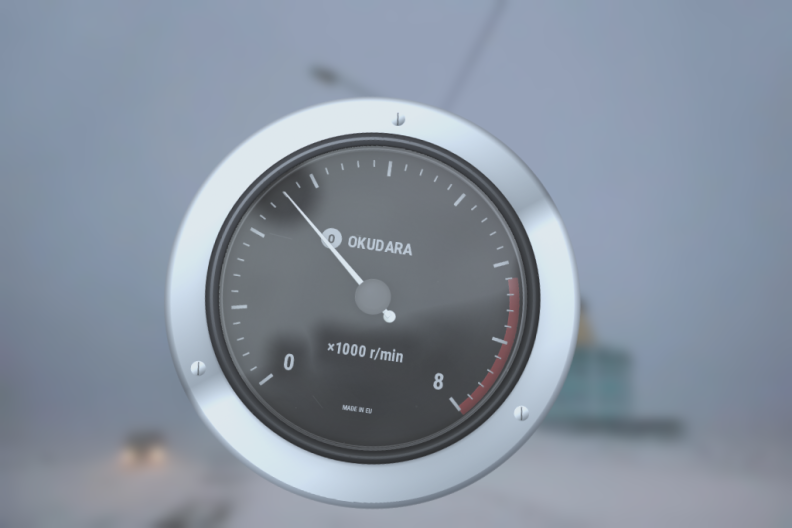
2600 rpm
